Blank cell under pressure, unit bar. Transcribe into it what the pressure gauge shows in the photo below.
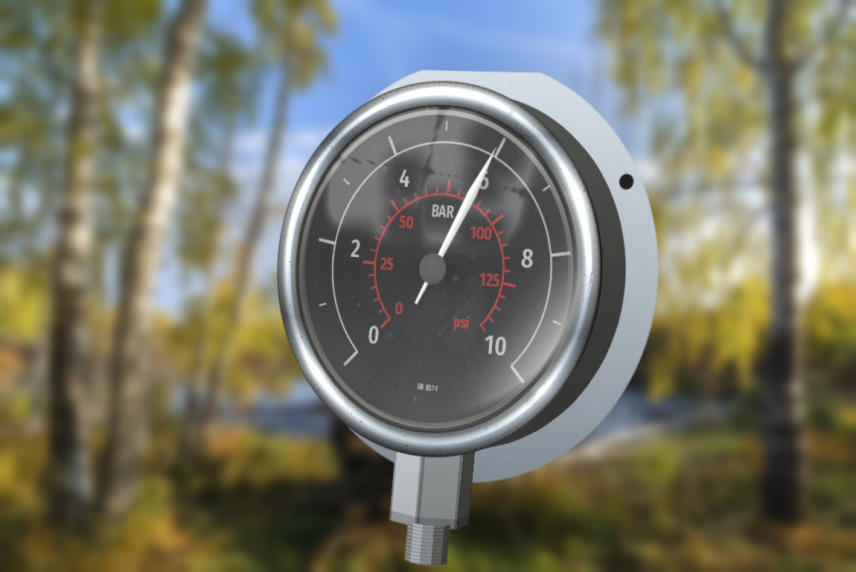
6 bar
